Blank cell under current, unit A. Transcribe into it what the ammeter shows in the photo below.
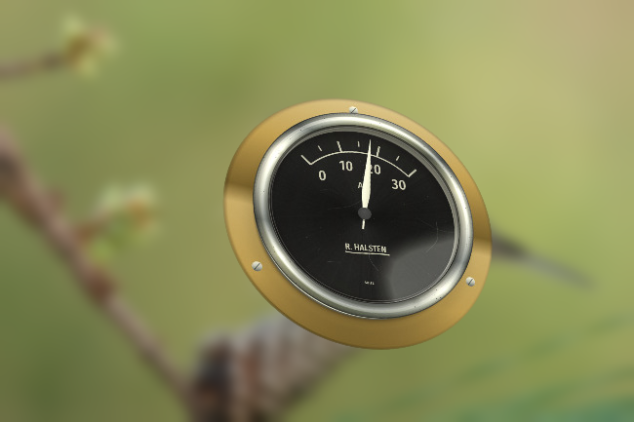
17.5 A
